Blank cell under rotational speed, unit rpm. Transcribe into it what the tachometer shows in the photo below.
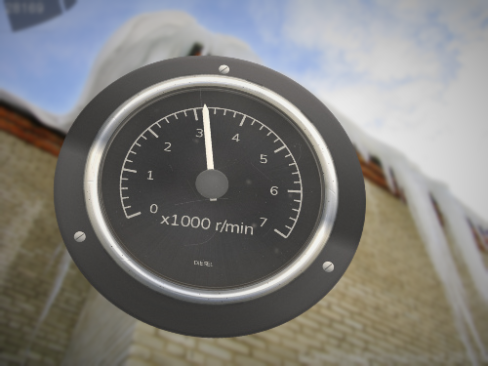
3200 rpm
